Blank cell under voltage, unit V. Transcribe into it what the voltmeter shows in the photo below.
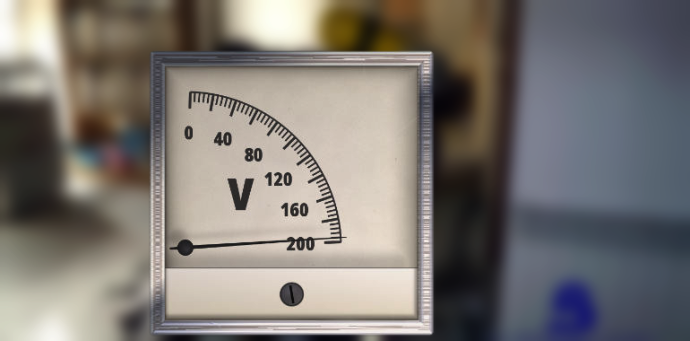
196 V
